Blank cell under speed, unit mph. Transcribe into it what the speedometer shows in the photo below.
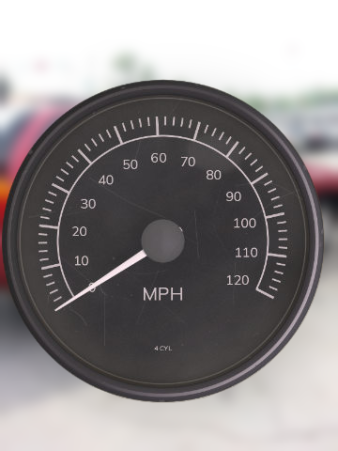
0 mph
